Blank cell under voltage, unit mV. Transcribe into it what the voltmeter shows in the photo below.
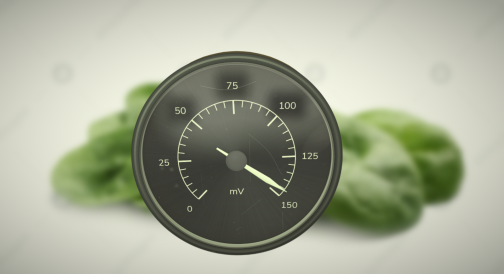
145 mV
